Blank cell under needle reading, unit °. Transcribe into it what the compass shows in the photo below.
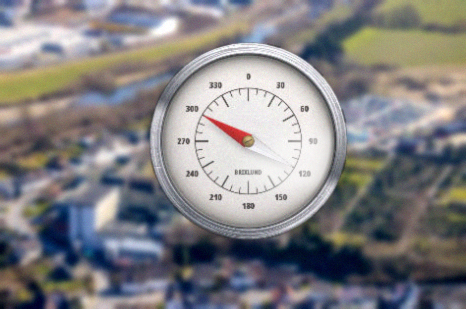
300 °
